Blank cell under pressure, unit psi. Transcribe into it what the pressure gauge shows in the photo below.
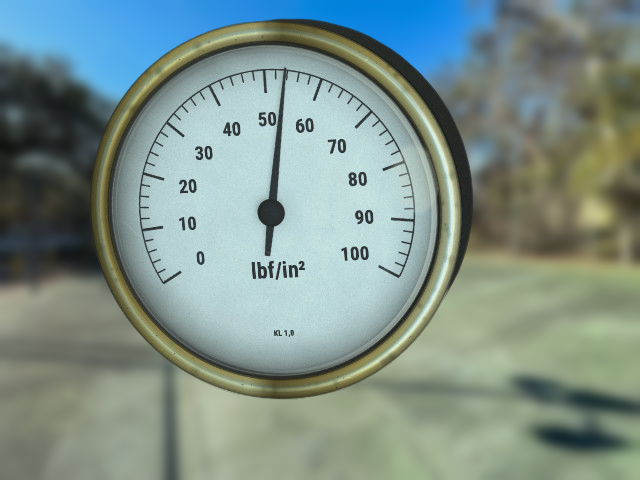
54 psi
